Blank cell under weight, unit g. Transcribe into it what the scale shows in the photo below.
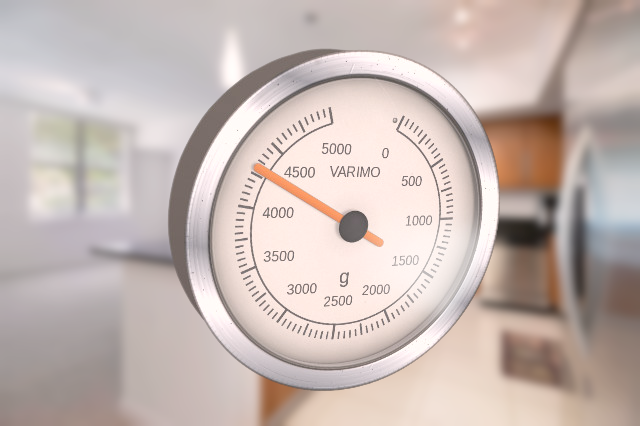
4300 g
